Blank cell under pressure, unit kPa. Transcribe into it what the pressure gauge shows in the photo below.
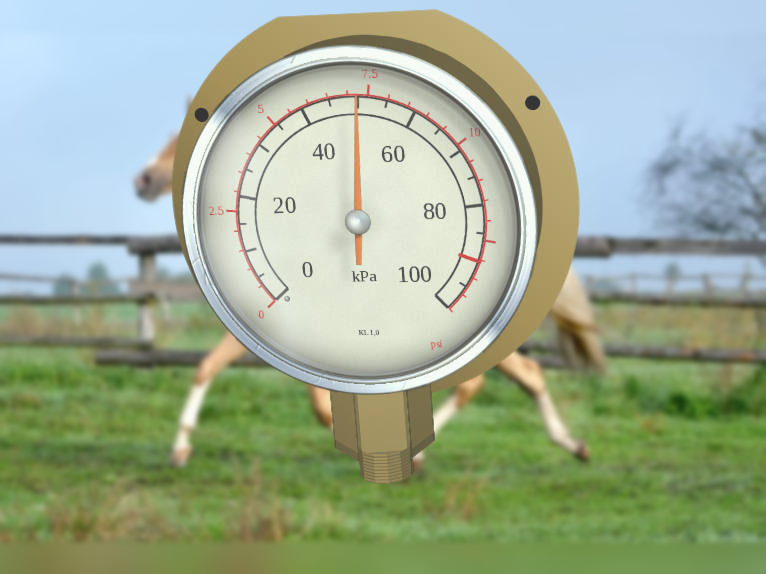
50 kPa
